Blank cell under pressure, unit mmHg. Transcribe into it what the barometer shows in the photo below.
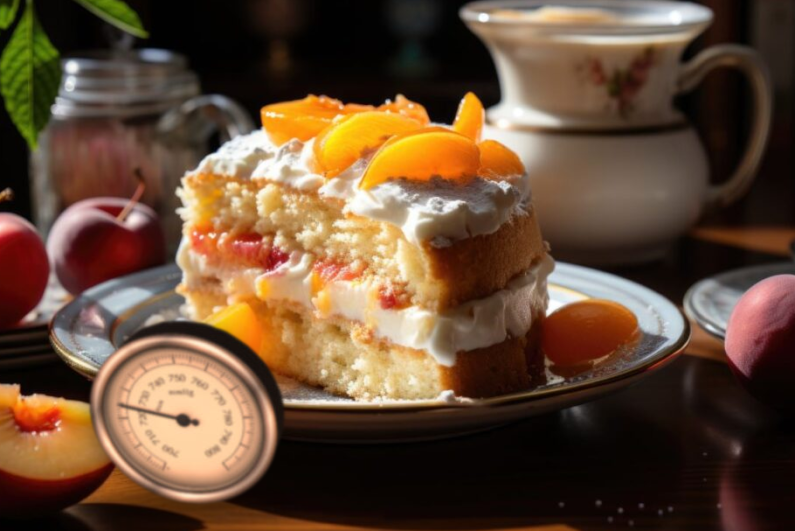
725 mmHg
